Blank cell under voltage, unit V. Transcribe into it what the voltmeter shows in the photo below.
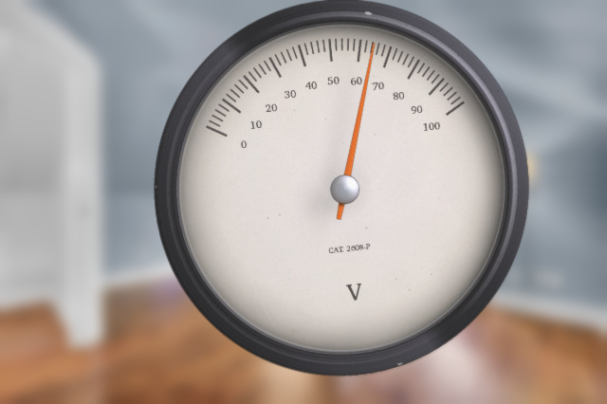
64 V
